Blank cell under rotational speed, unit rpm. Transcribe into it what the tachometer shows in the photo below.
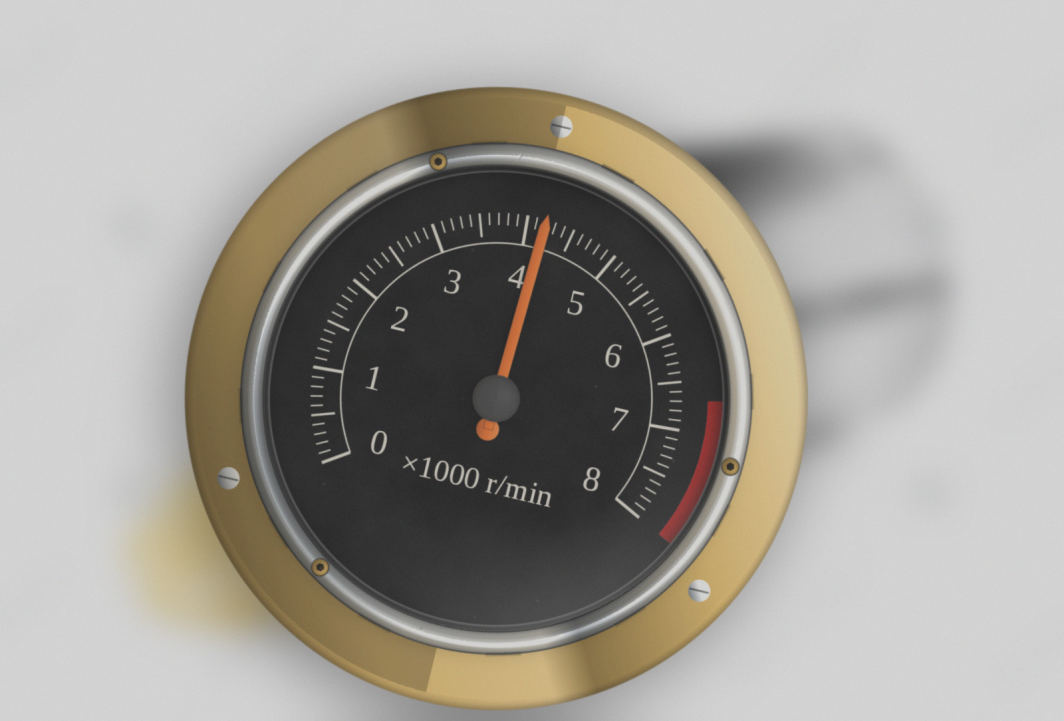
4200 rpm
